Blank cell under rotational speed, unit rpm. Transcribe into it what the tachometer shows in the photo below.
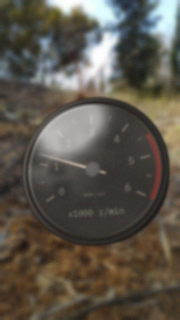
1250 rpm
